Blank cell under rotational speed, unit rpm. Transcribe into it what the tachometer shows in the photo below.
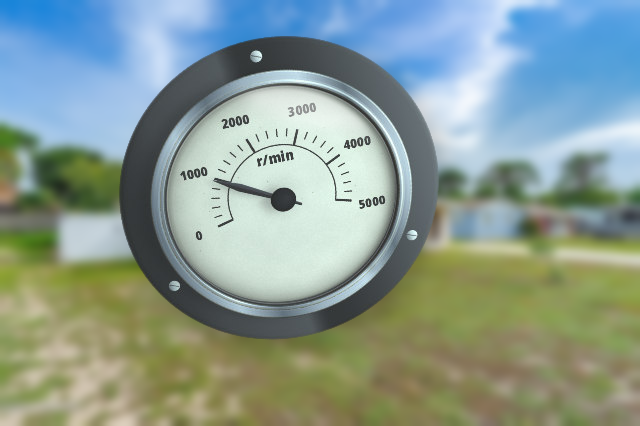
1000 rpm
